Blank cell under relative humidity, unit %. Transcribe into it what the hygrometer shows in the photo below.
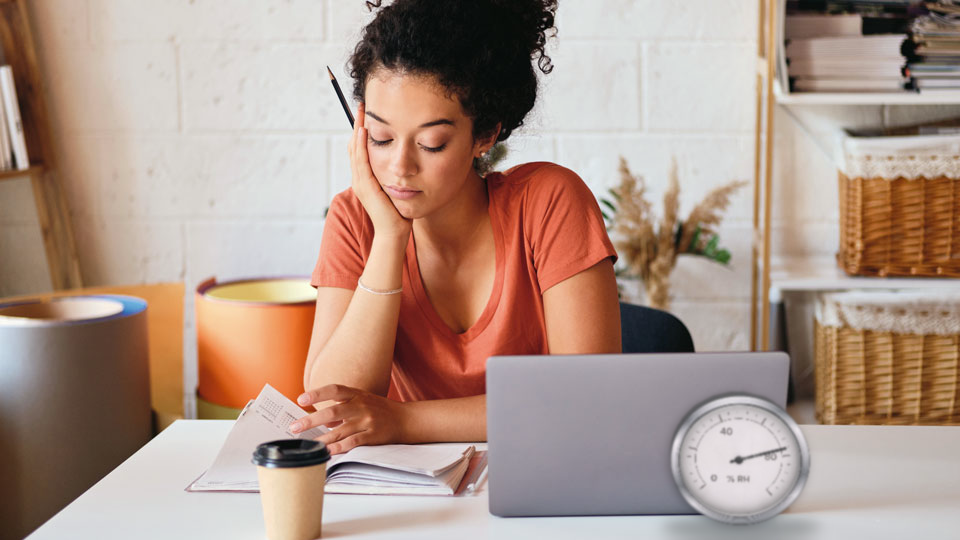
76 %
